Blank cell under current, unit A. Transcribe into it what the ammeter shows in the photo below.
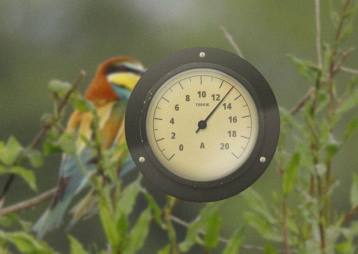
13 A
